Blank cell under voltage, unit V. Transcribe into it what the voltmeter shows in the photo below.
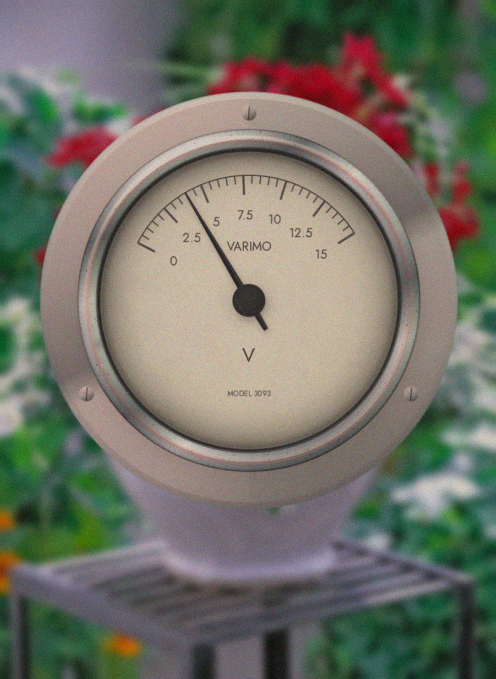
4 V
